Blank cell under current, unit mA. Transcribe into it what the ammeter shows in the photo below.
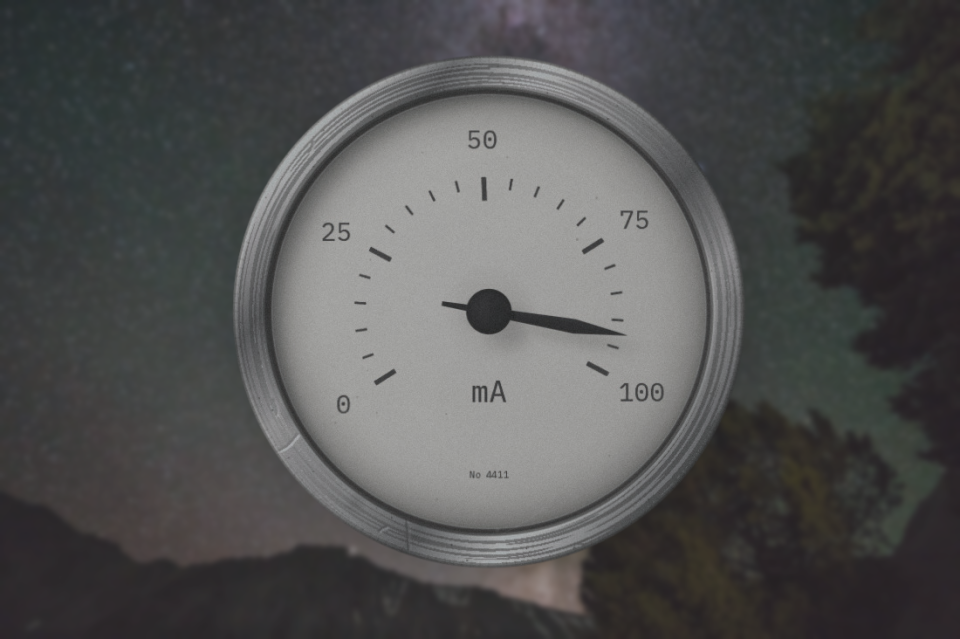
92.5 mA
